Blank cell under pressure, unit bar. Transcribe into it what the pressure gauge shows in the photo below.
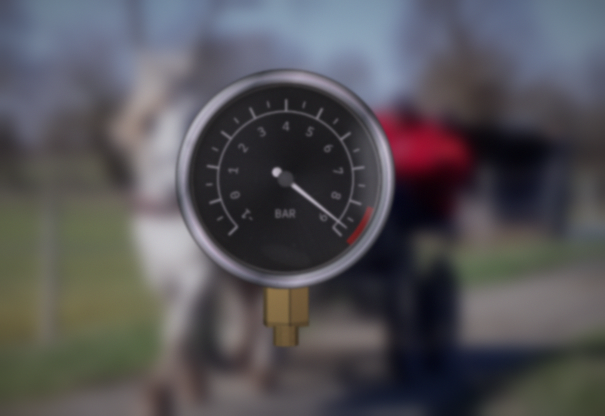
8.75 bar
